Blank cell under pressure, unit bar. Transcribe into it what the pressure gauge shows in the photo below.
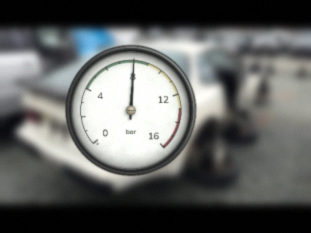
8 bar
